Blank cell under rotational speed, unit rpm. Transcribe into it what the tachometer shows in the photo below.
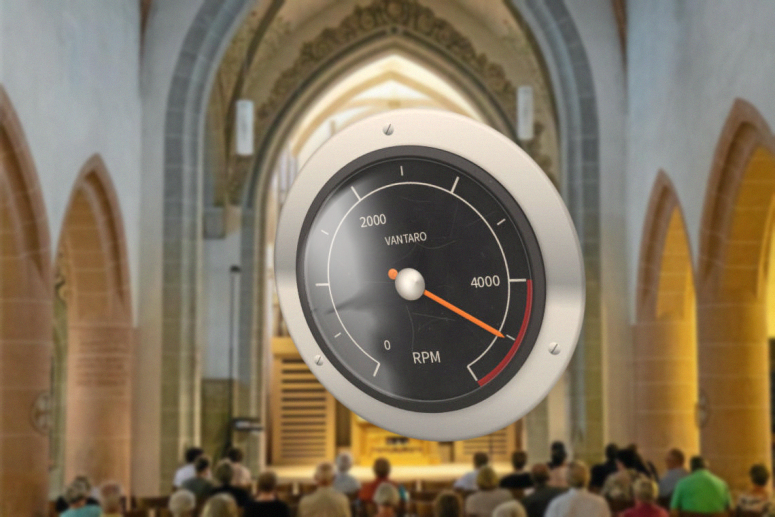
4500 rpm
